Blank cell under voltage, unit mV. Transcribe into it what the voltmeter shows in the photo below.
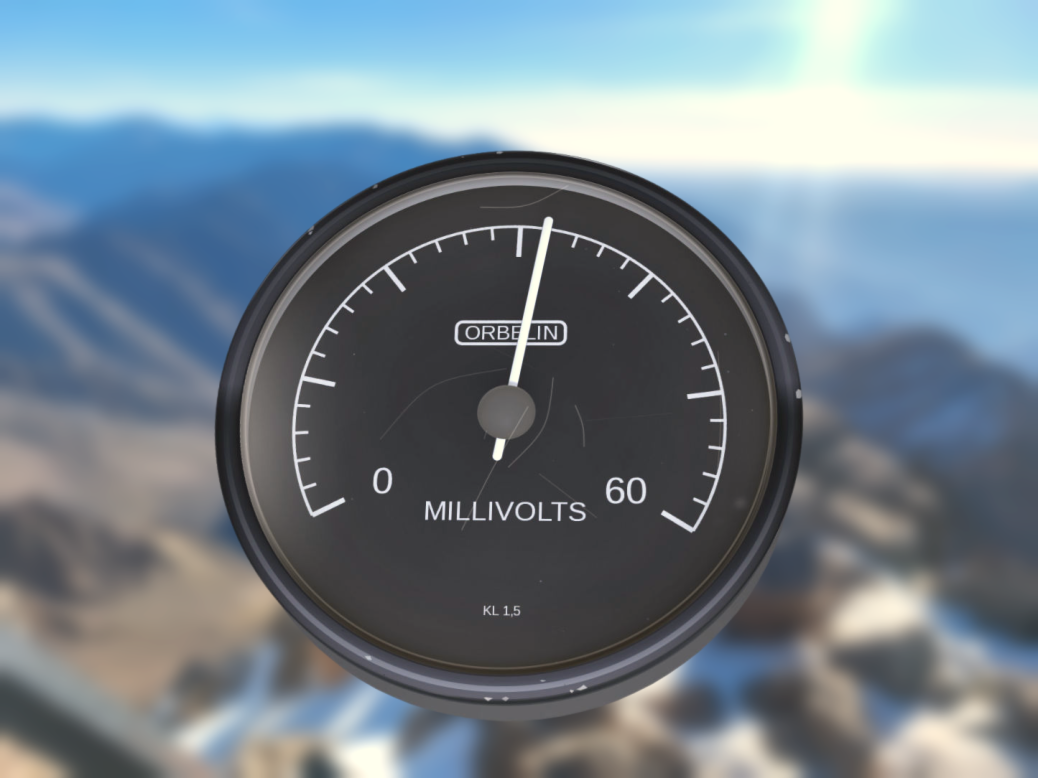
32 mV
